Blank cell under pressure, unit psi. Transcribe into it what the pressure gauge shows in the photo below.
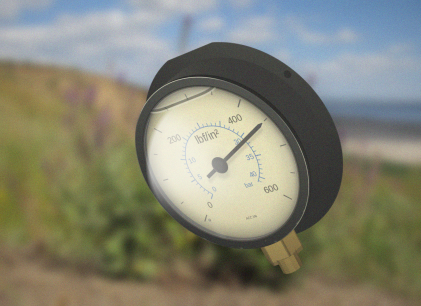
450 psi
